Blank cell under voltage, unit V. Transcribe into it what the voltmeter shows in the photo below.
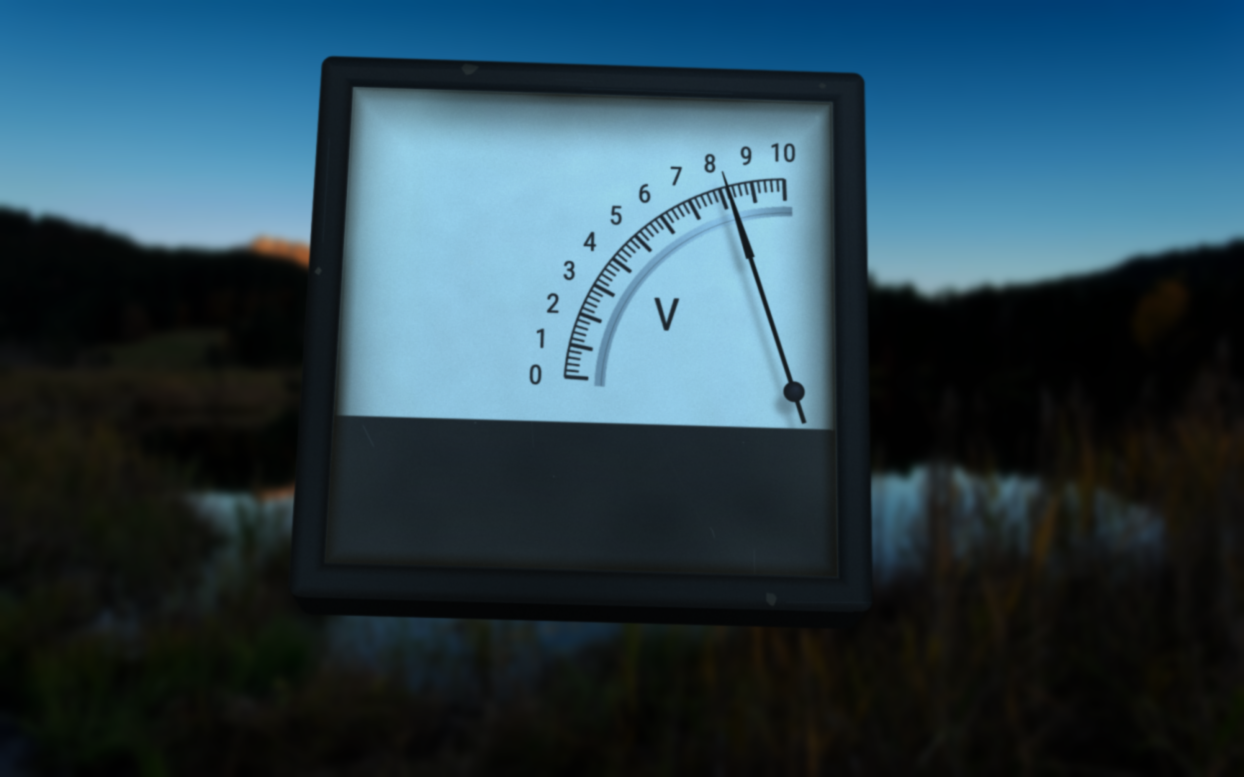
8.2 V
